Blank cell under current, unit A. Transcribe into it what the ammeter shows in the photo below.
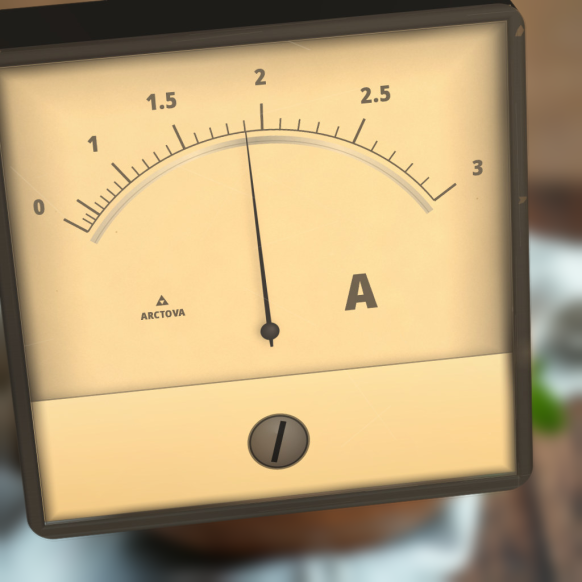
1.9 A
